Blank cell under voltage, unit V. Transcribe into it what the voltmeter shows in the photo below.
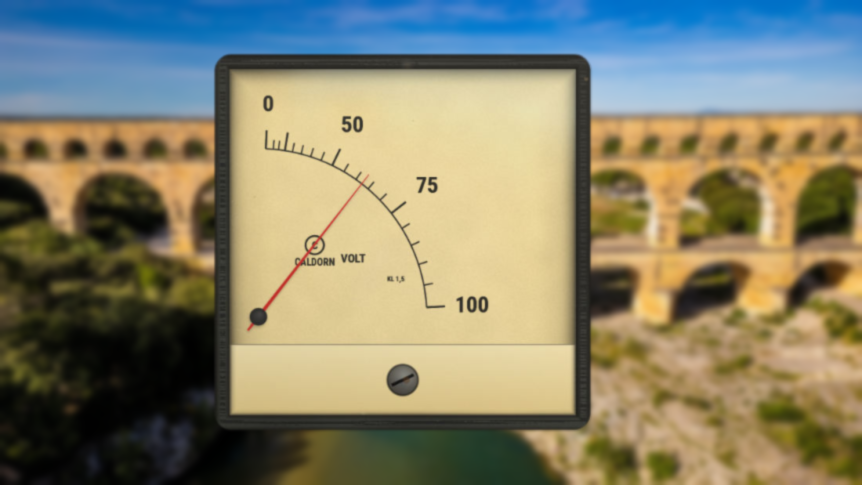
62.5 V
